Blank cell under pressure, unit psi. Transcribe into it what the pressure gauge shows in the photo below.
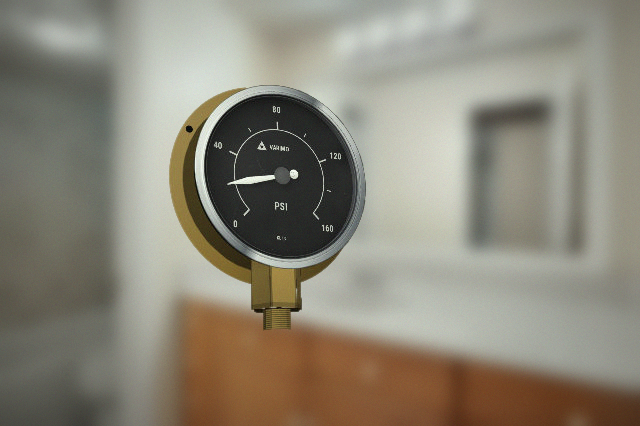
20 psi
